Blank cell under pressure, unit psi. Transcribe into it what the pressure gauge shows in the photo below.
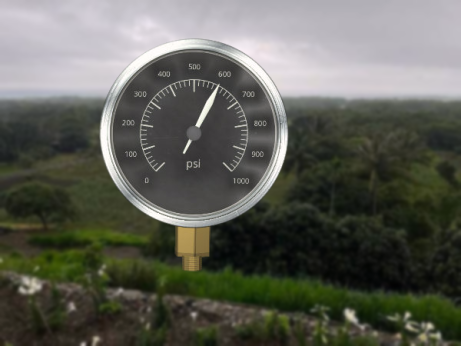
600 psi
